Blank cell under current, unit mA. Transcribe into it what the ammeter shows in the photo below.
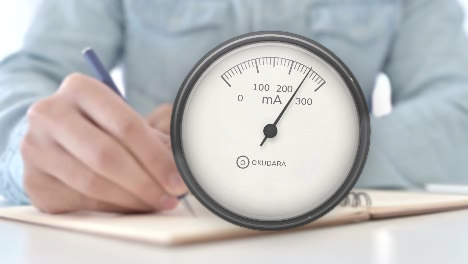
250 mA
